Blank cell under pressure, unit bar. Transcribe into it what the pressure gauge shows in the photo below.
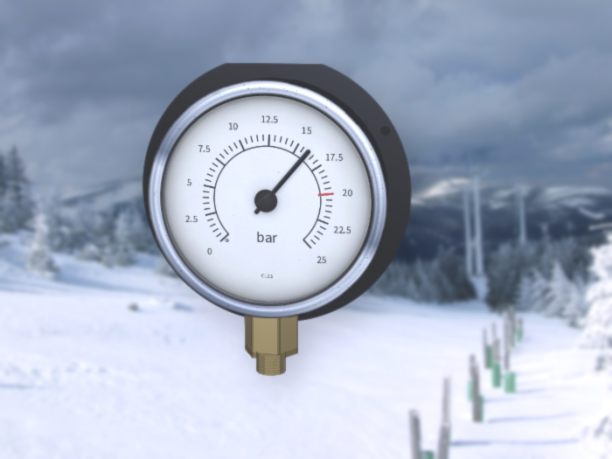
16 bar
